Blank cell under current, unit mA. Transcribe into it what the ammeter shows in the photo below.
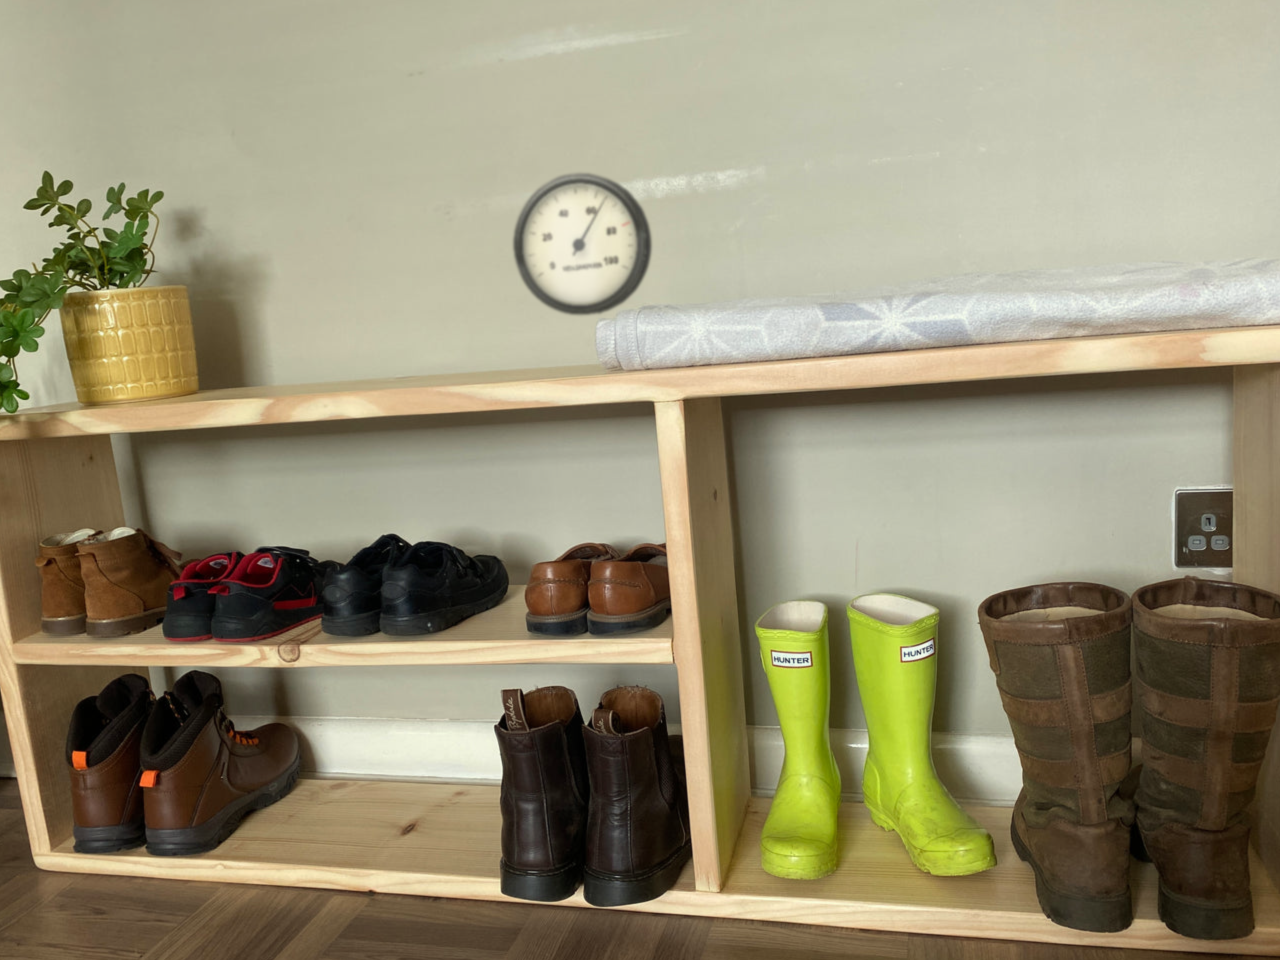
65 mA
